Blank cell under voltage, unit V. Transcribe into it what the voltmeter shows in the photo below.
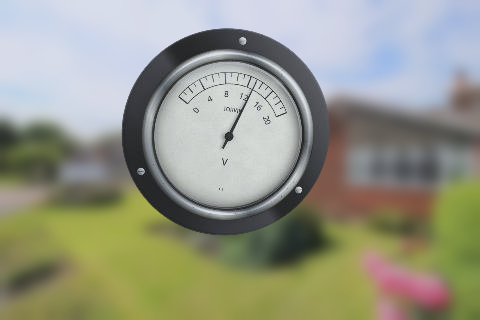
13 V
